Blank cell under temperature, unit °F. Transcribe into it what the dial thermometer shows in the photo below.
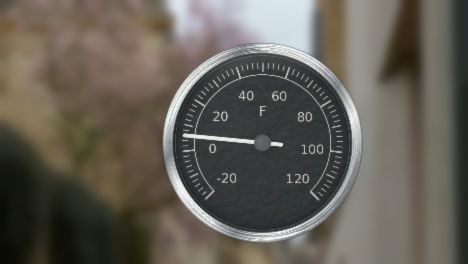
6 °F
